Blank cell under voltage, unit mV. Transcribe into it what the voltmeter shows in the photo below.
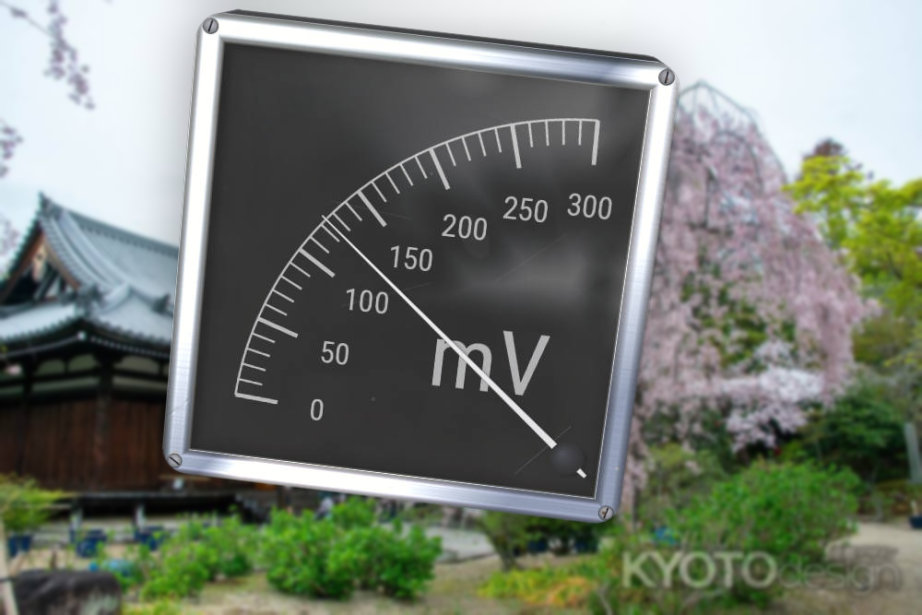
125 mV
